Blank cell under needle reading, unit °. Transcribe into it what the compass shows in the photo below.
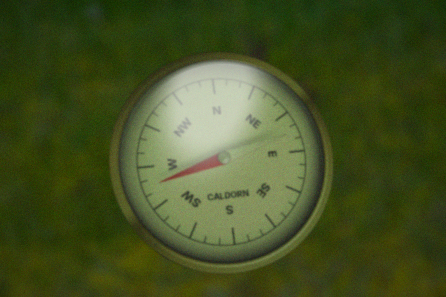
255 °
